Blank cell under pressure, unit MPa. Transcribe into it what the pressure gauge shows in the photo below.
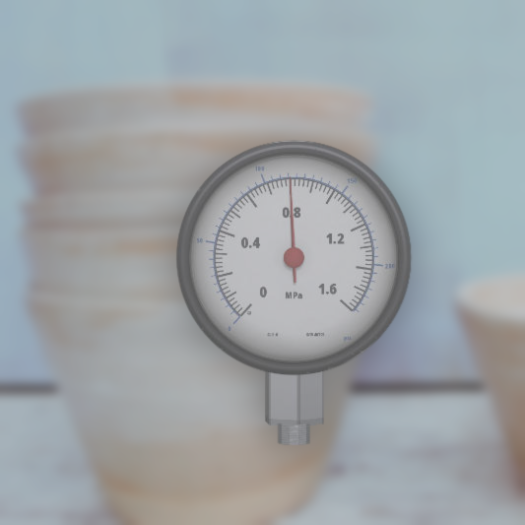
0.8 MPa
